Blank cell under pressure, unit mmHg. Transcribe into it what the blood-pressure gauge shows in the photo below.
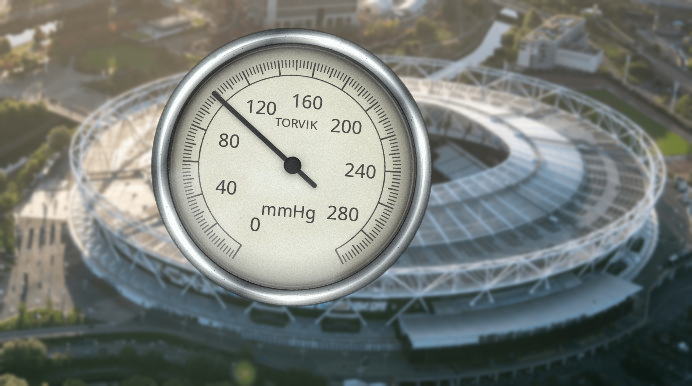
100 mmHg
